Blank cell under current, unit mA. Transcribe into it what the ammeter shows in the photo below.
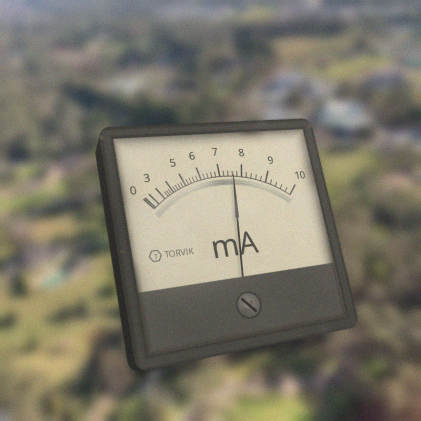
7.6 mA
